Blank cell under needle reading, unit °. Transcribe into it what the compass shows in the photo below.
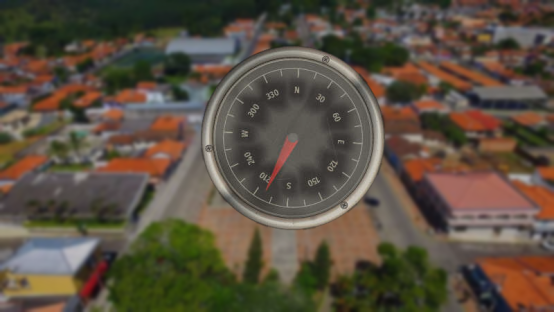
202.5 °
